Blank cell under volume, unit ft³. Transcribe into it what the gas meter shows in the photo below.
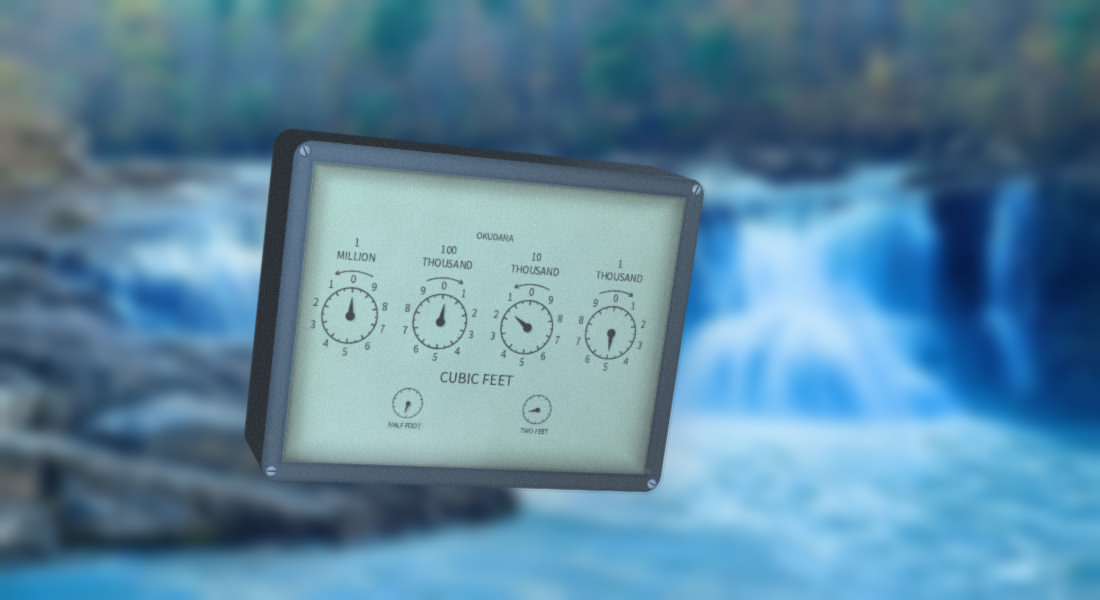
1500 ft³
